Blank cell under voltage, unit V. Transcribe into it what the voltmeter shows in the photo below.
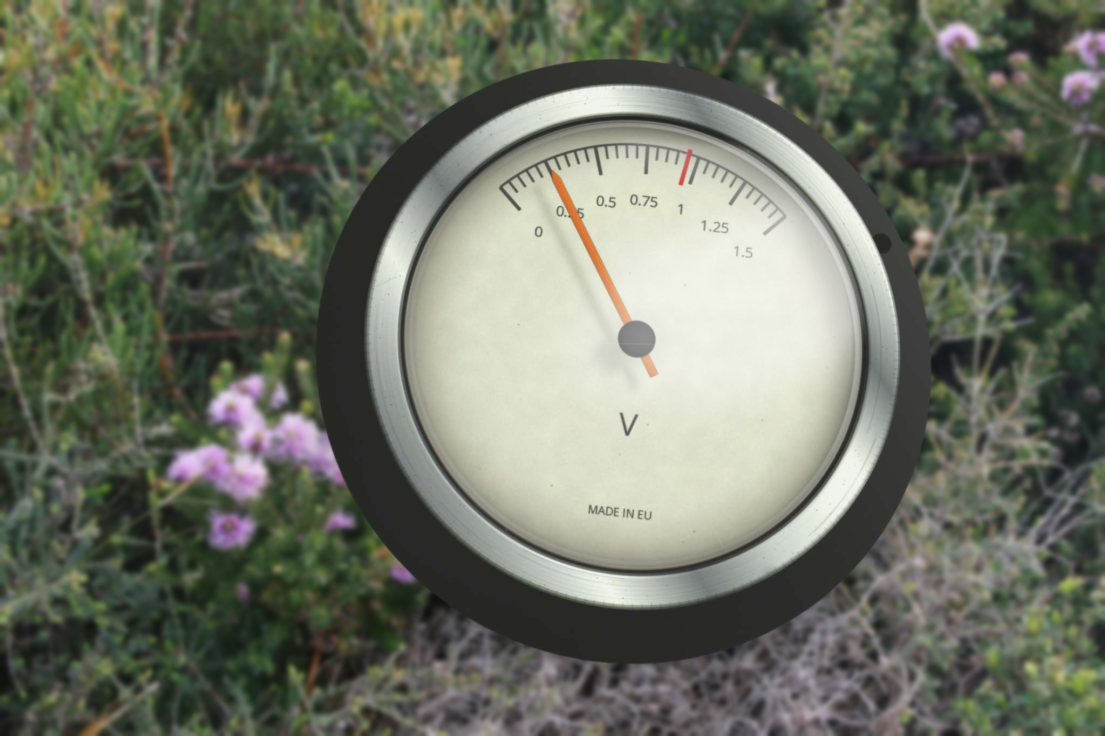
0.25 V
